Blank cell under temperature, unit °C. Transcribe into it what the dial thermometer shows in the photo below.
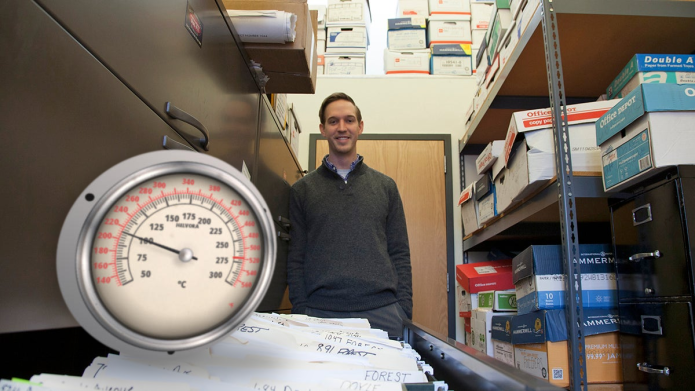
100 °C
